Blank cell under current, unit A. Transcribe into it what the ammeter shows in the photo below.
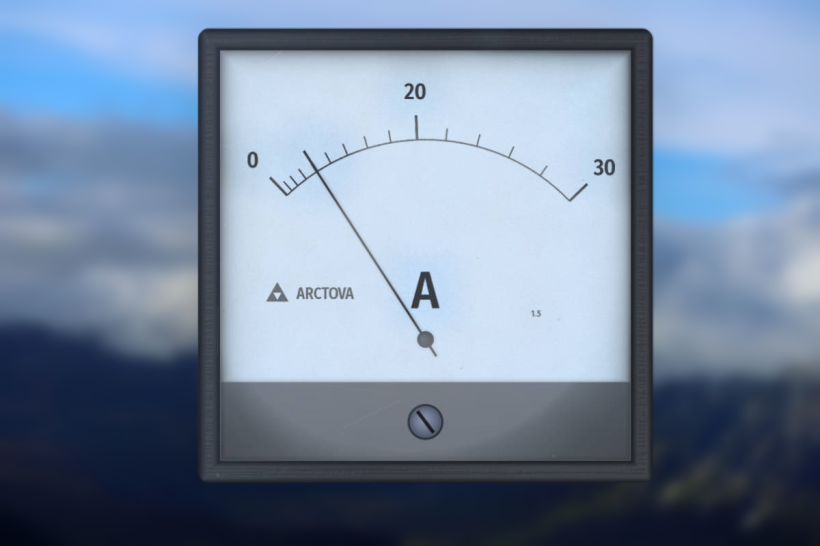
10 A
